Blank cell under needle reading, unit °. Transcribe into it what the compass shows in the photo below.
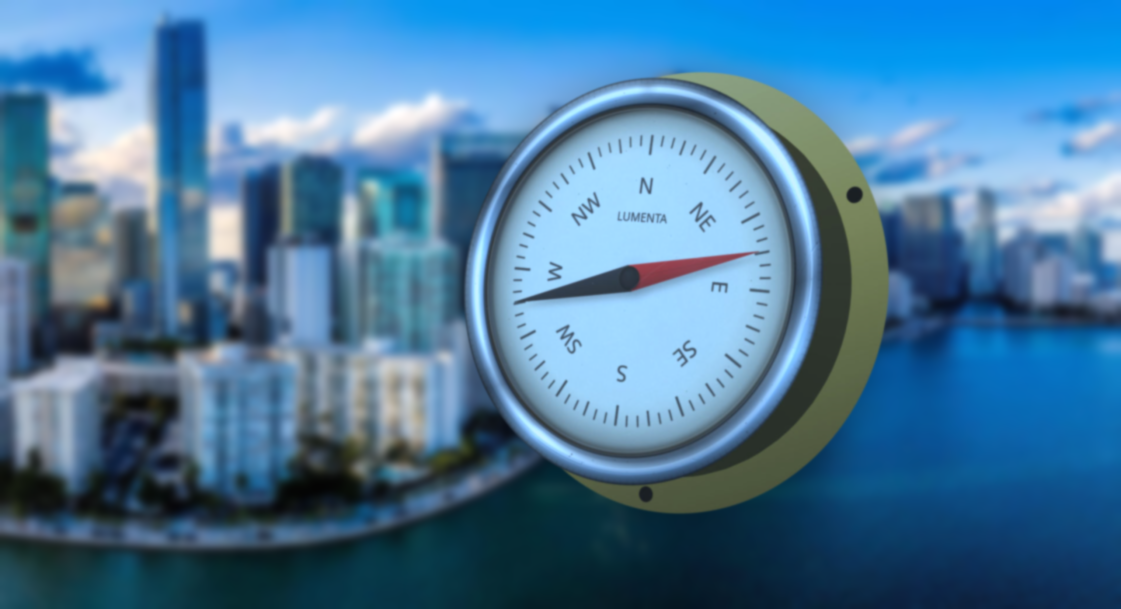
75 °
